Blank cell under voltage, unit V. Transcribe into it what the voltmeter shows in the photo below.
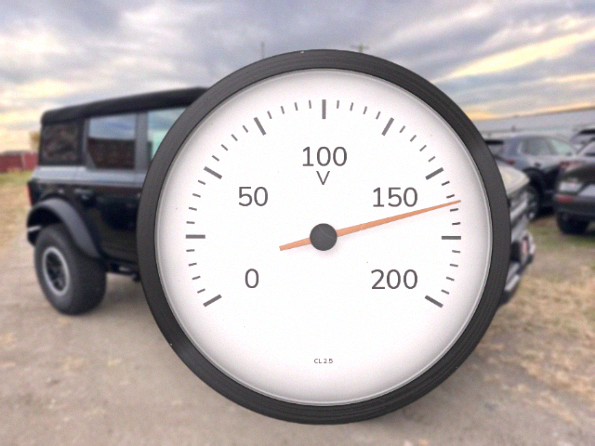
162.5 V
